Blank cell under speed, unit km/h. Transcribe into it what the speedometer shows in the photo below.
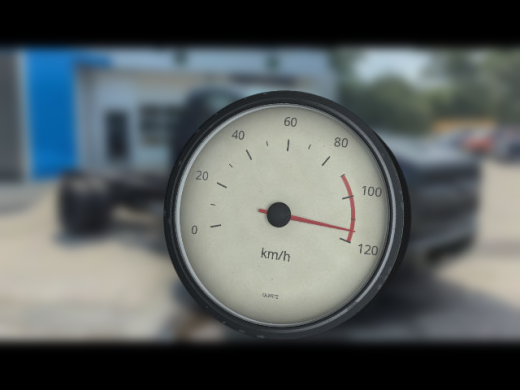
115 km/h
